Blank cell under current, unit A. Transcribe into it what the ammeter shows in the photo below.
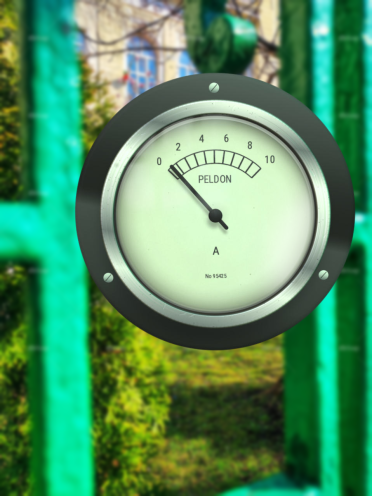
0.5 A
